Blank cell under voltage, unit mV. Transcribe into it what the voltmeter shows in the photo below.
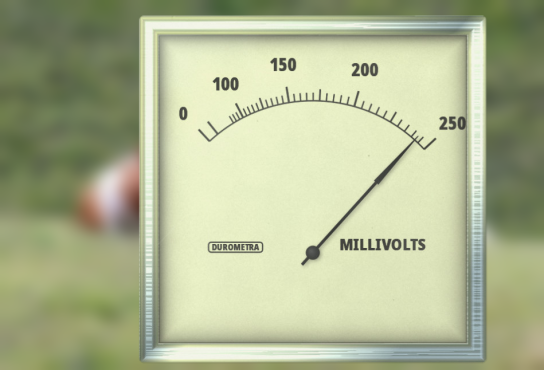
242.5 mV
